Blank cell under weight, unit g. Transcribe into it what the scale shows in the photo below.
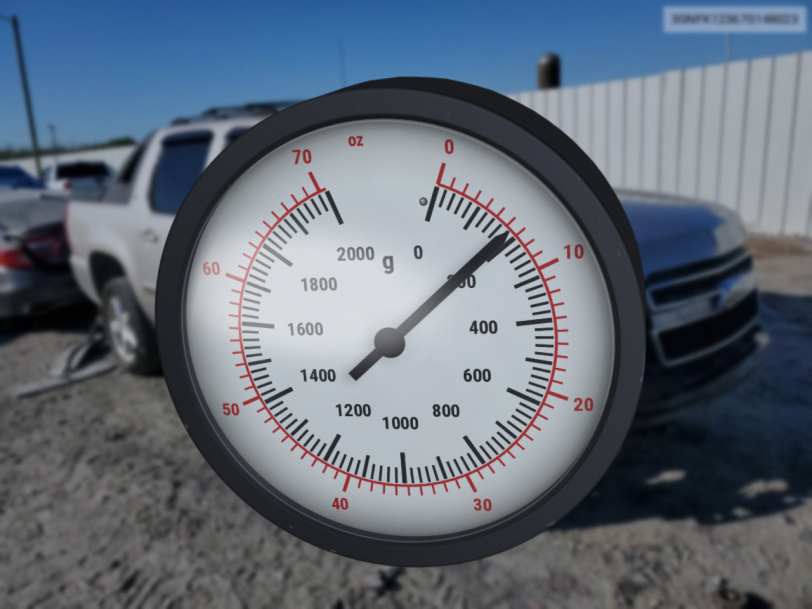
180 g
